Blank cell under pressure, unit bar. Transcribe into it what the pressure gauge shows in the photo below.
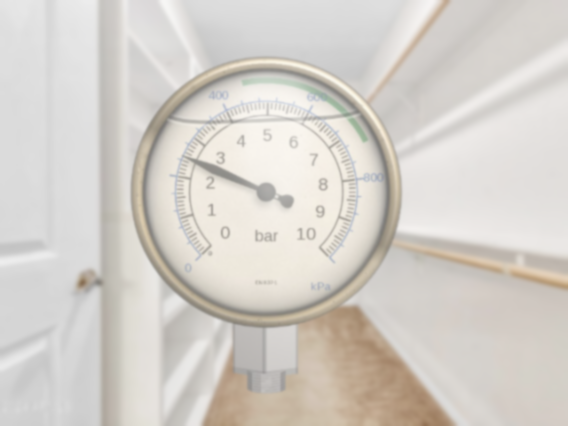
2.5 bar
